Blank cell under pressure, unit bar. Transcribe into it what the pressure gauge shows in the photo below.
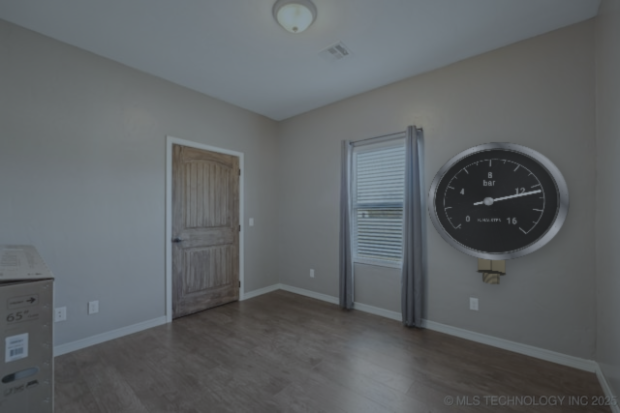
12.5 bar
